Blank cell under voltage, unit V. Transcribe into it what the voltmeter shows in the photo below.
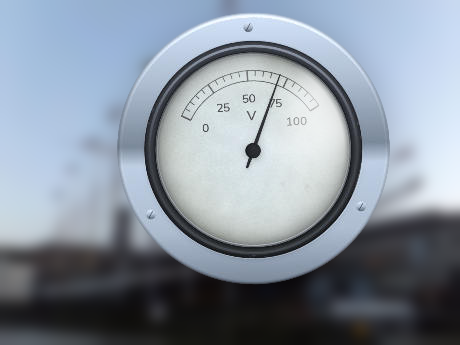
70 V
